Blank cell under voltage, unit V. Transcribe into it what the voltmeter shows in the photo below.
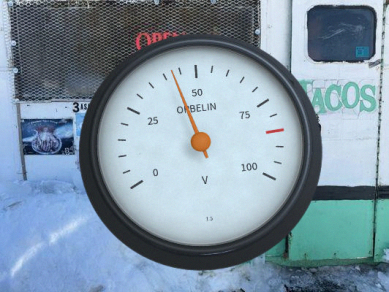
42.5 V
